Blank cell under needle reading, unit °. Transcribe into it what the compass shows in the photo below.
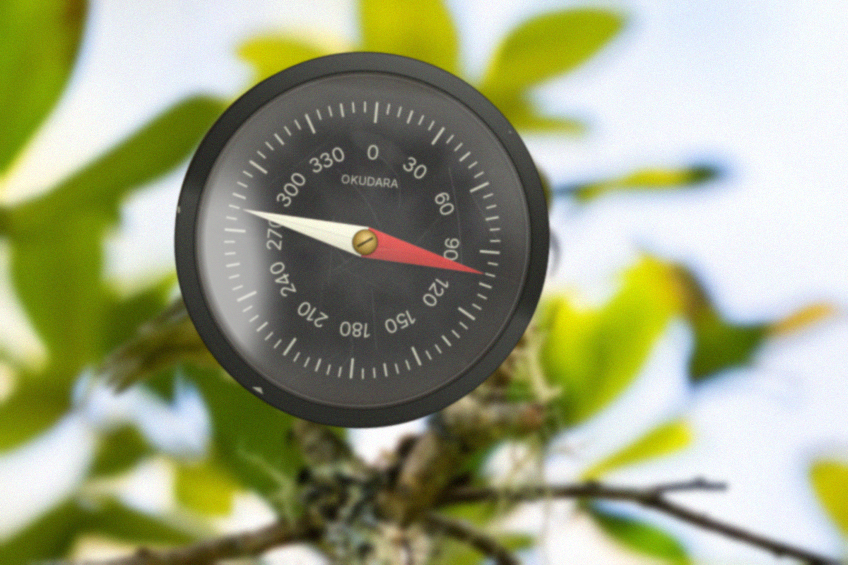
100 °
